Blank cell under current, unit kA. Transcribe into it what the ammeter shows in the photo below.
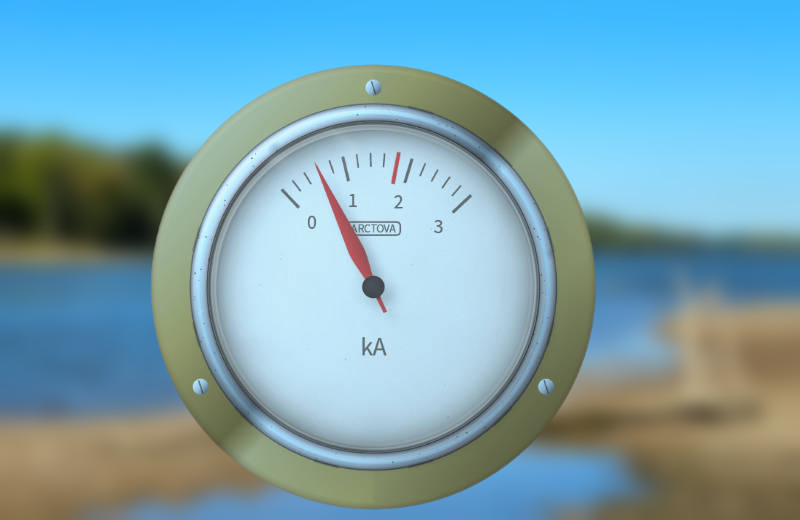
0.6 kA
